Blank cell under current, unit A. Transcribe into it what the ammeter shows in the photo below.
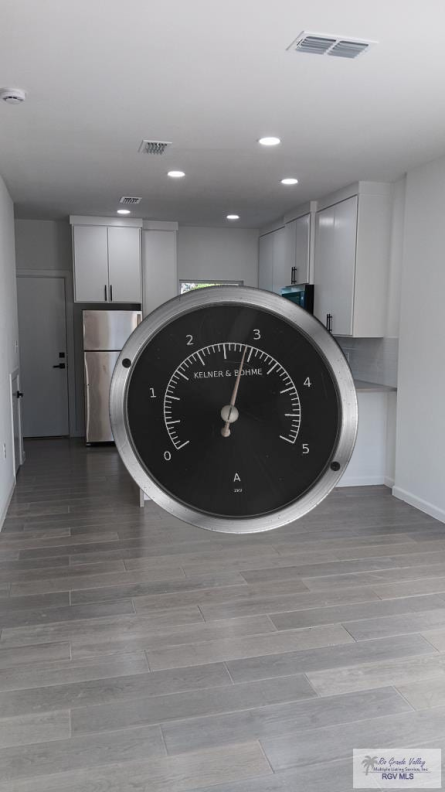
2.9 A
